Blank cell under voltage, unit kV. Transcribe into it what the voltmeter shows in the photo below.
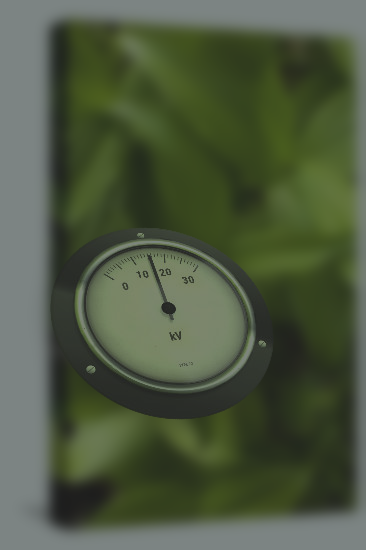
15 kV
